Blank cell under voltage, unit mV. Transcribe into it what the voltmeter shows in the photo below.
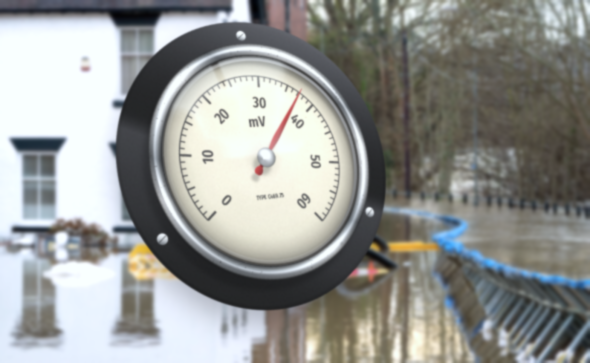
37 mV
